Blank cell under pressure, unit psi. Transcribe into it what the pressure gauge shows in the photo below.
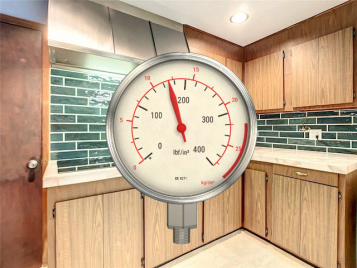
170 psi
